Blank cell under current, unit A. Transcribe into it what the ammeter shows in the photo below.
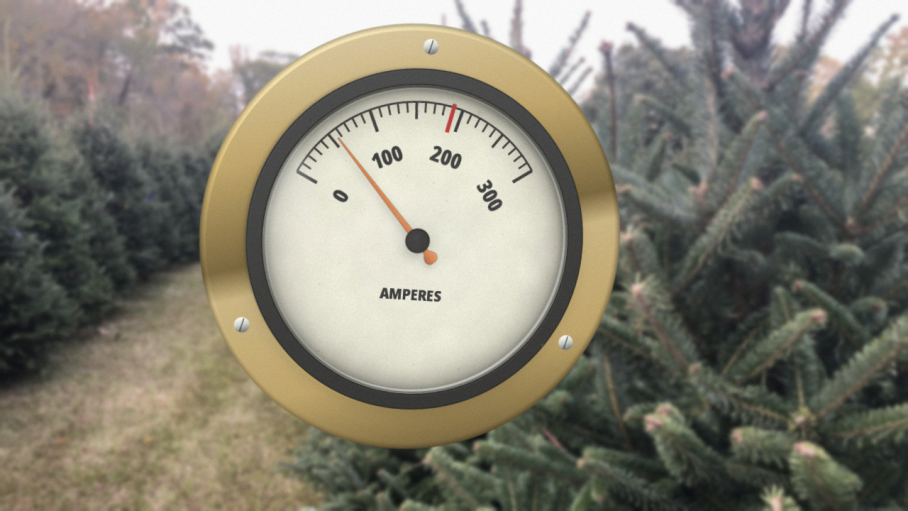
55 A
